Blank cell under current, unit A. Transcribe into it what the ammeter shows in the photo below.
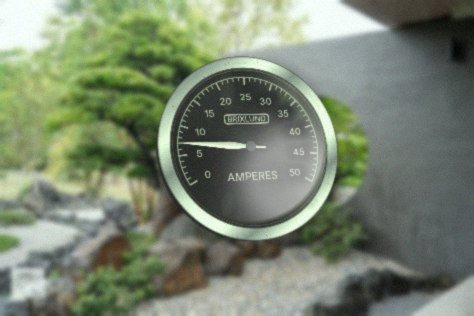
7 A
